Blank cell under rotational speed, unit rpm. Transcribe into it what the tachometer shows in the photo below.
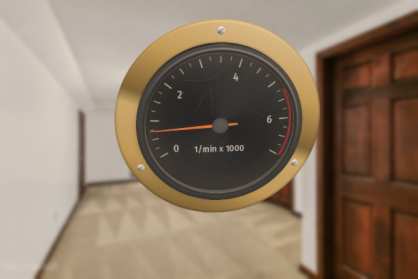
750 rpm
